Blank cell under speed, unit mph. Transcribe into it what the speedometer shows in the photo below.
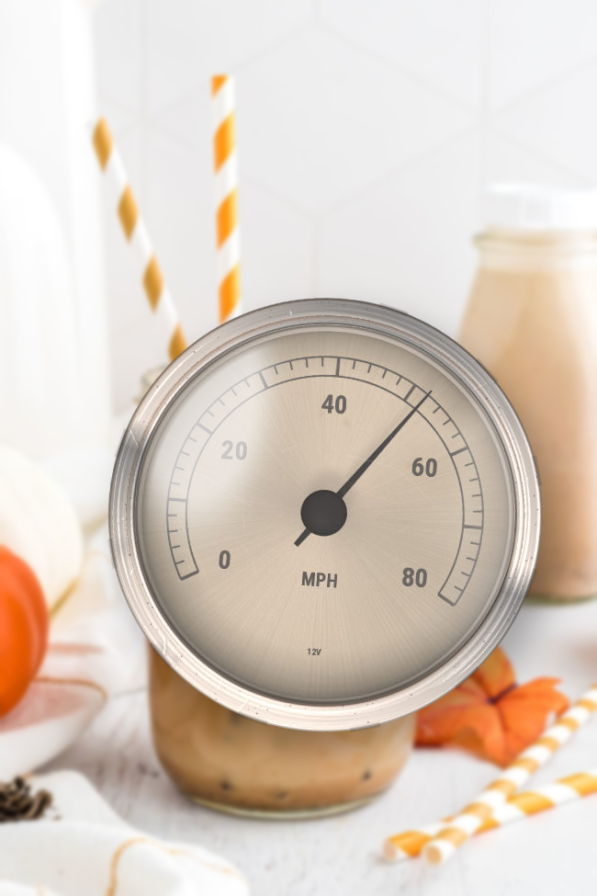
52 mph
